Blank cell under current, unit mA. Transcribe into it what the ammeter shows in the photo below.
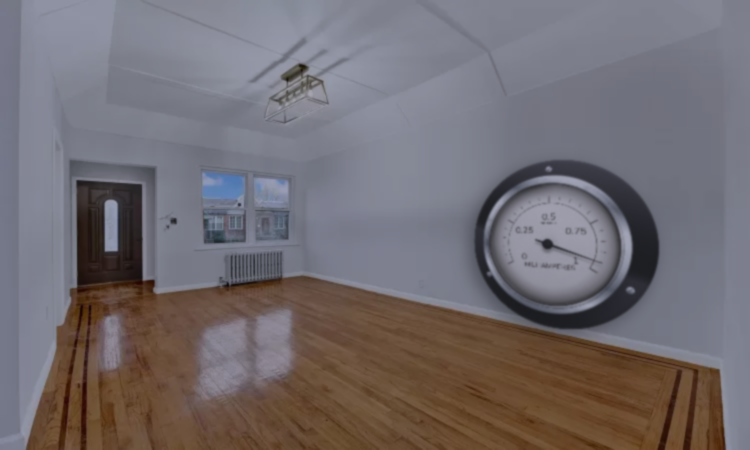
0.95 mA
